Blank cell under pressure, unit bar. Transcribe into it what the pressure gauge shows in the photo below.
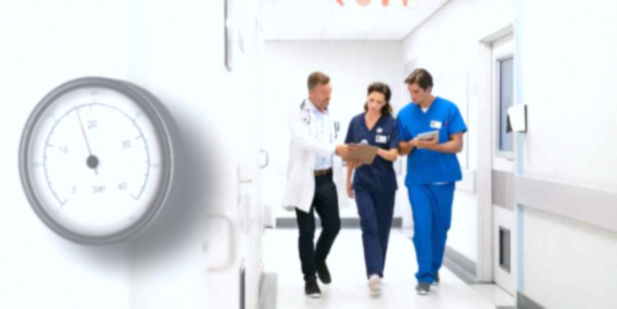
18 bar
